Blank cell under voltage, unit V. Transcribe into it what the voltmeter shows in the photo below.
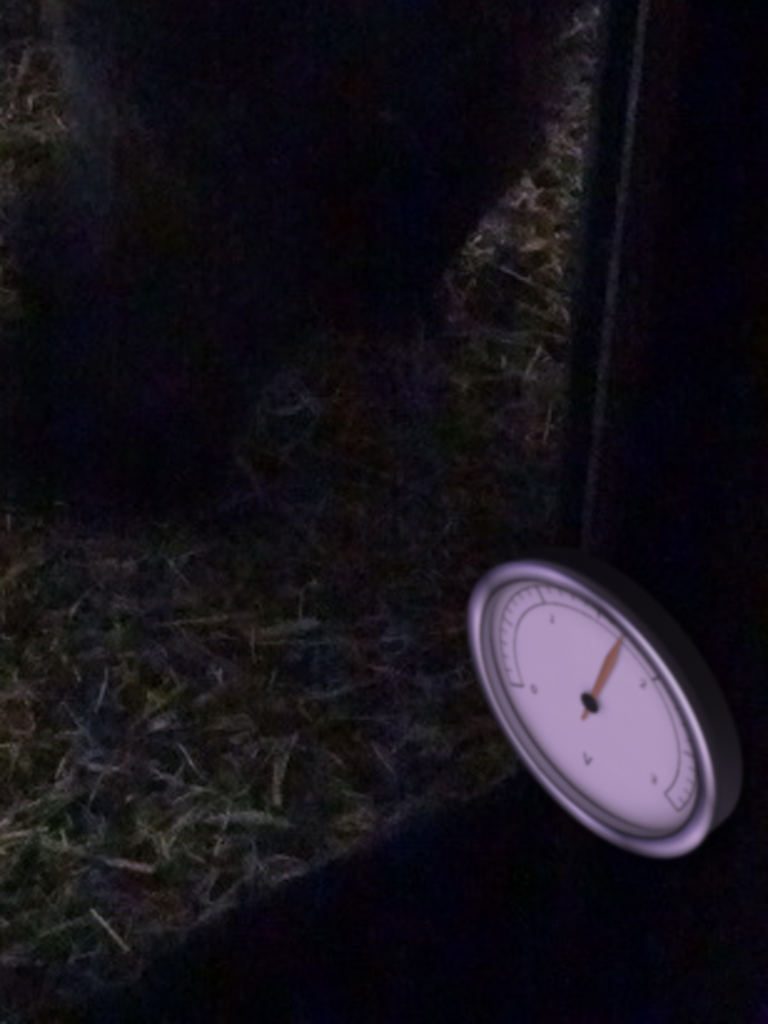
1.7 V
